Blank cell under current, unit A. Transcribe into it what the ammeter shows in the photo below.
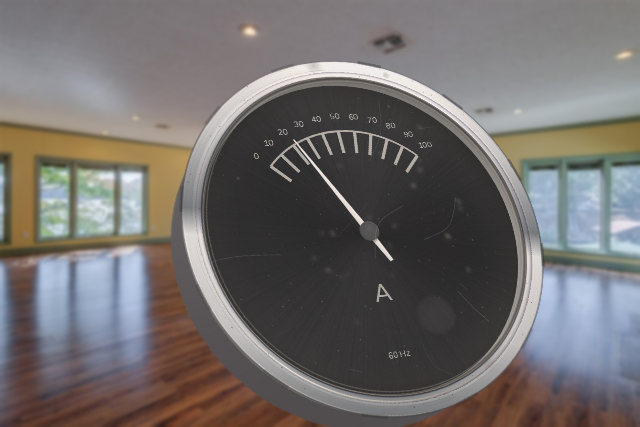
20 A
